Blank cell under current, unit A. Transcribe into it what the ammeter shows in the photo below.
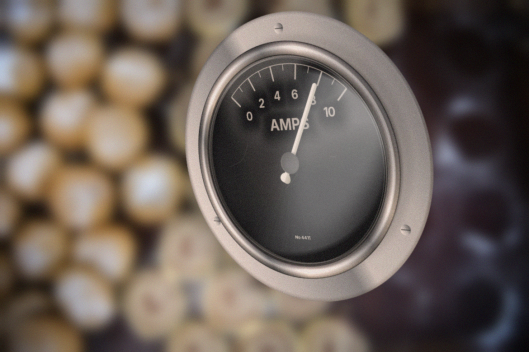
8 A
